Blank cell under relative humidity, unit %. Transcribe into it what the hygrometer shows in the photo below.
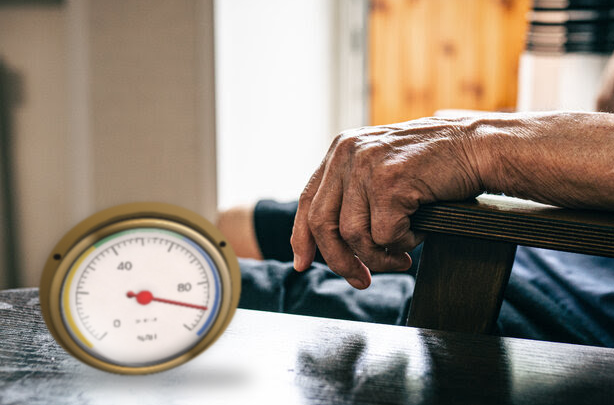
90 %
